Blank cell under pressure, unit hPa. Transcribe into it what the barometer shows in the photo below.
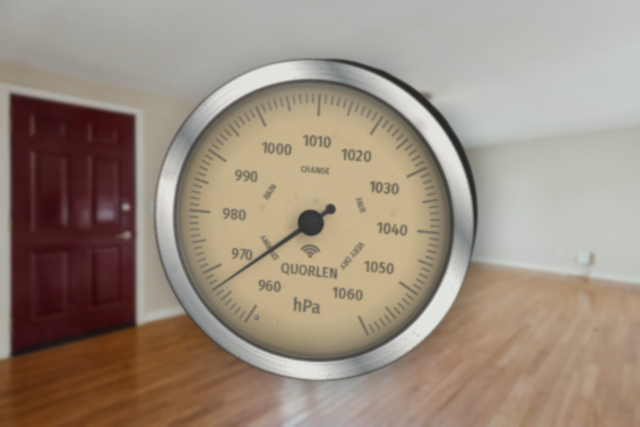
967 hPa
